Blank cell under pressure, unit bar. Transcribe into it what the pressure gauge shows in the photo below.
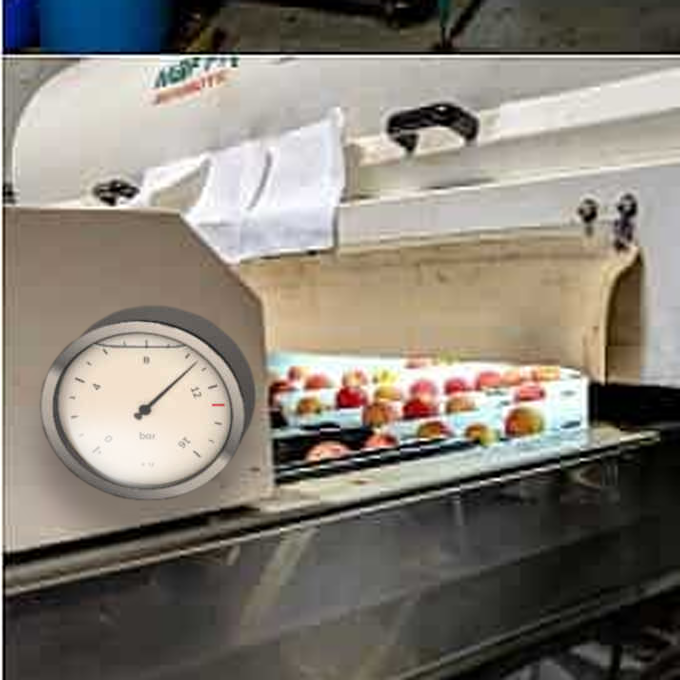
10.5 bar
